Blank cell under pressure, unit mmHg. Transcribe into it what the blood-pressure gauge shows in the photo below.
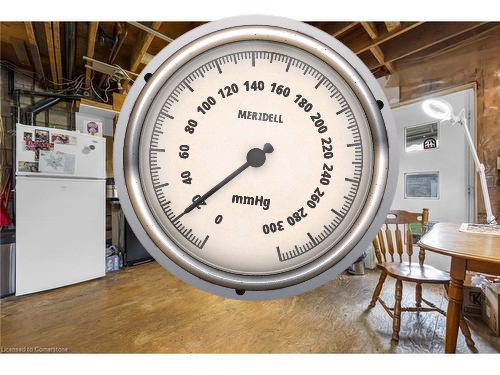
20 mmHg
